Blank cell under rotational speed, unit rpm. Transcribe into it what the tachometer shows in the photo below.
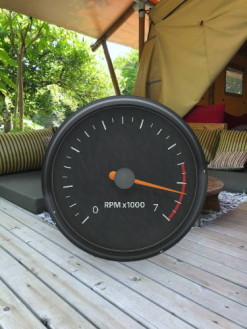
6250 rpm
